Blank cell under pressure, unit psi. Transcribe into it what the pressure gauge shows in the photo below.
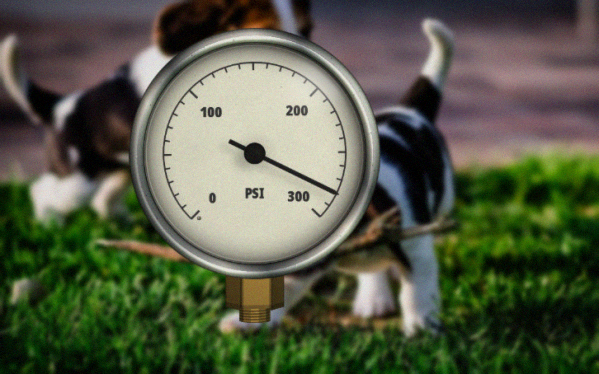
280 psi
